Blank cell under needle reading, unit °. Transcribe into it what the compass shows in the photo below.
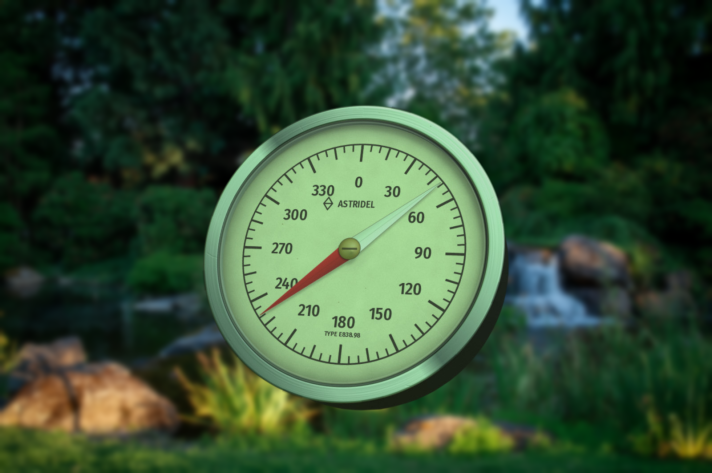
230 °
